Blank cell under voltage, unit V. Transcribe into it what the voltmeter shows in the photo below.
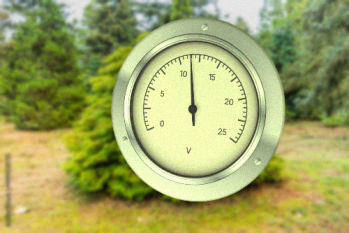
11.5 V
